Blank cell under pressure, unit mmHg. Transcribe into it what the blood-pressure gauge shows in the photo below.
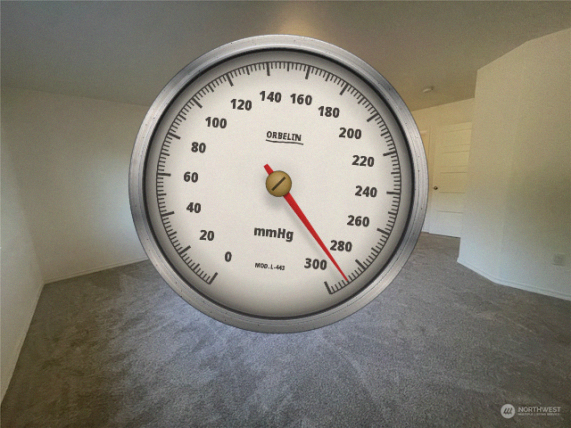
290 mmHg
